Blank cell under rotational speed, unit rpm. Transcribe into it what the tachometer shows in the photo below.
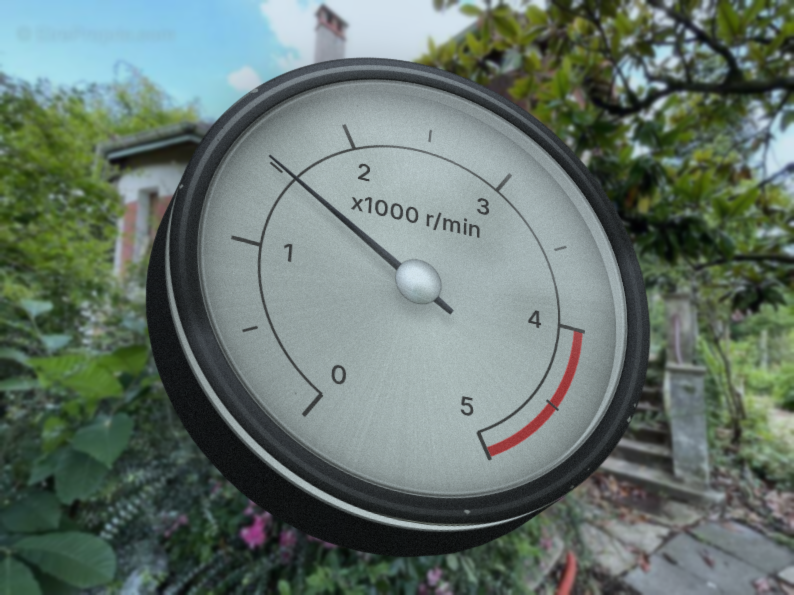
1500 rpm
